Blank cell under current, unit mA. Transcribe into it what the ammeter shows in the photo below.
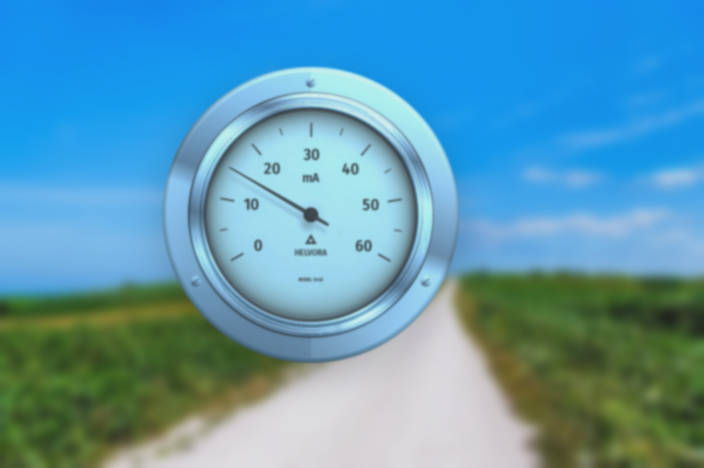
15 mA
